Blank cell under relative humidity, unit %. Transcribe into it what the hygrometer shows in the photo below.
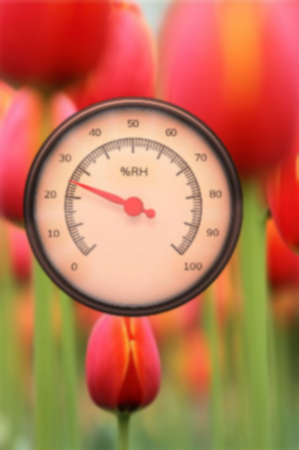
25 %
